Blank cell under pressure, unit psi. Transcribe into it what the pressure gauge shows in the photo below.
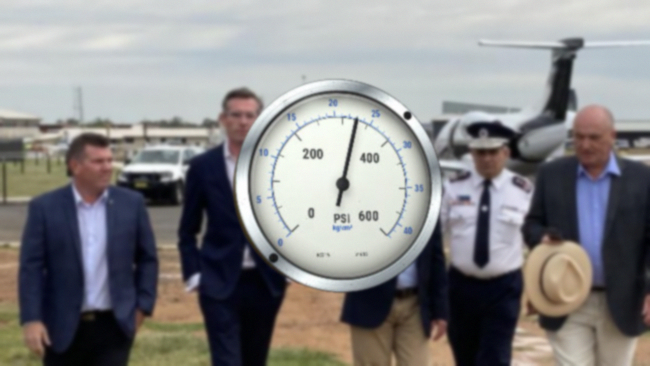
325 psi
